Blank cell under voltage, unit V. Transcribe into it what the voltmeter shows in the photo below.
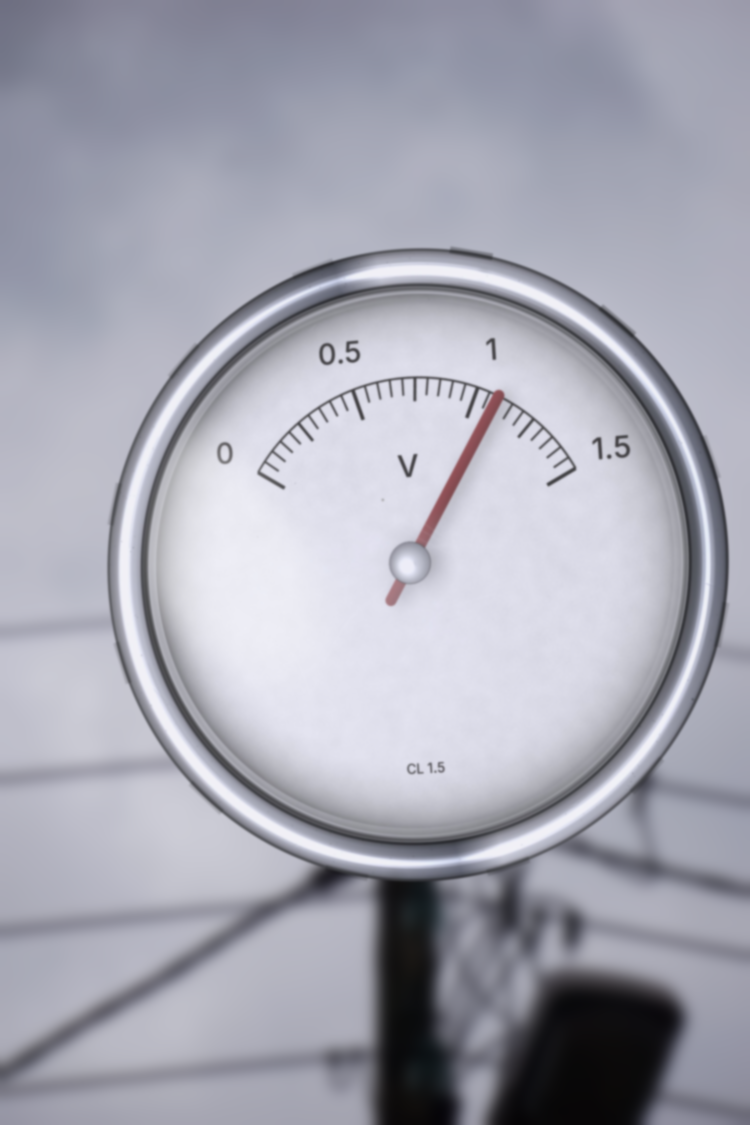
1.1 V
